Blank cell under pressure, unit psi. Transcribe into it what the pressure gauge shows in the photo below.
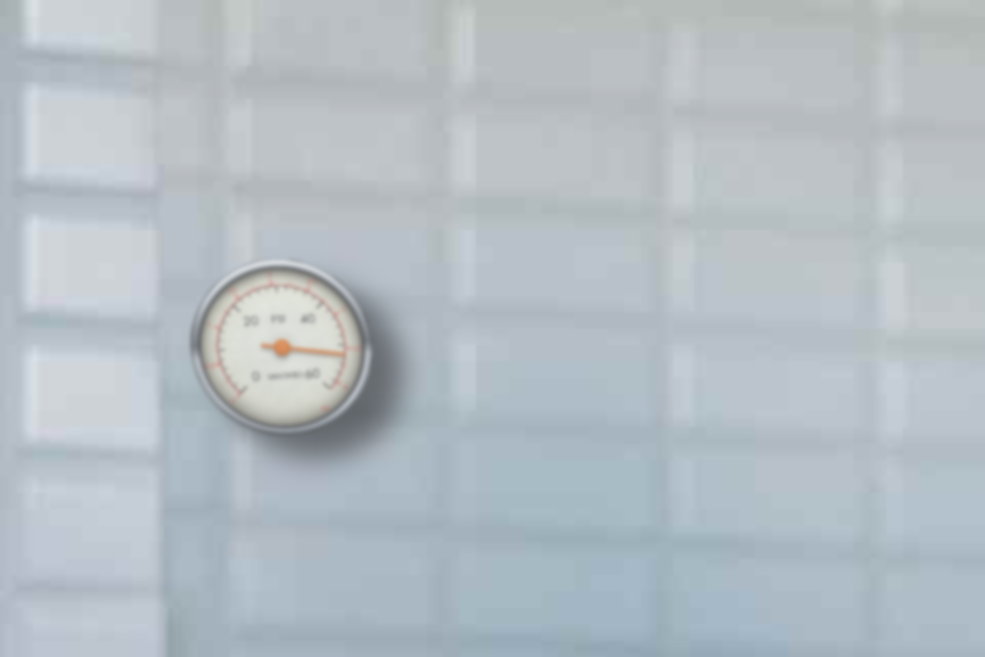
52 psi
